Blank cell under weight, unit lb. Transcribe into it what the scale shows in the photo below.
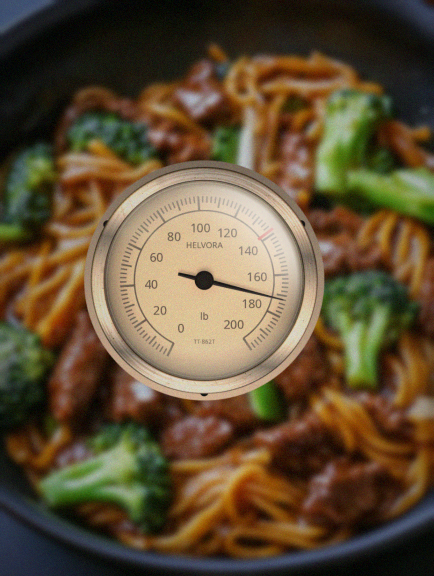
172 lb
